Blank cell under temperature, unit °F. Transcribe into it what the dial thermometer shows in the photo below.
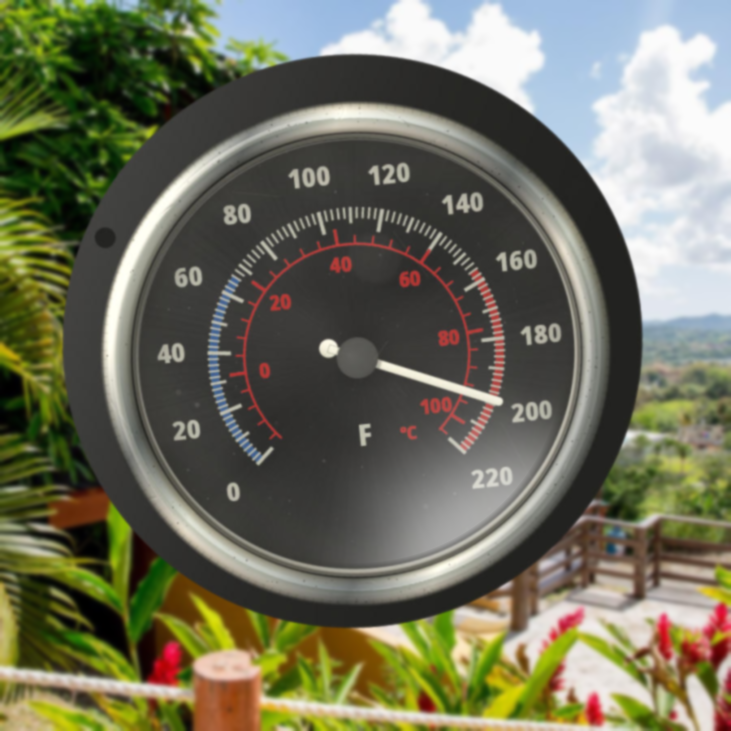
200 °F
